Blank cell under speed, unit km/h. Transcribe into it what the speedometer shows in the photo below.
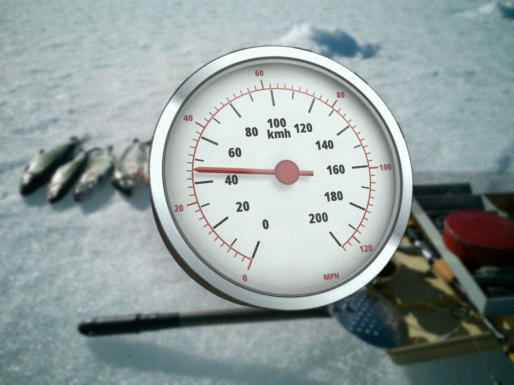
45 km/h
